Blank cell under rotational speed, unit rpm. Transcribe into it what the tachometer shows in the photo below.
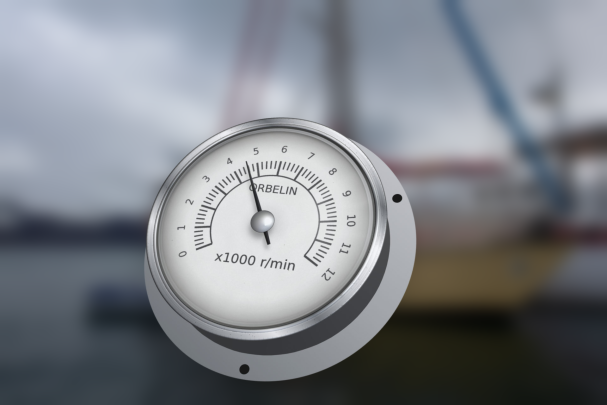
4600 rpm
